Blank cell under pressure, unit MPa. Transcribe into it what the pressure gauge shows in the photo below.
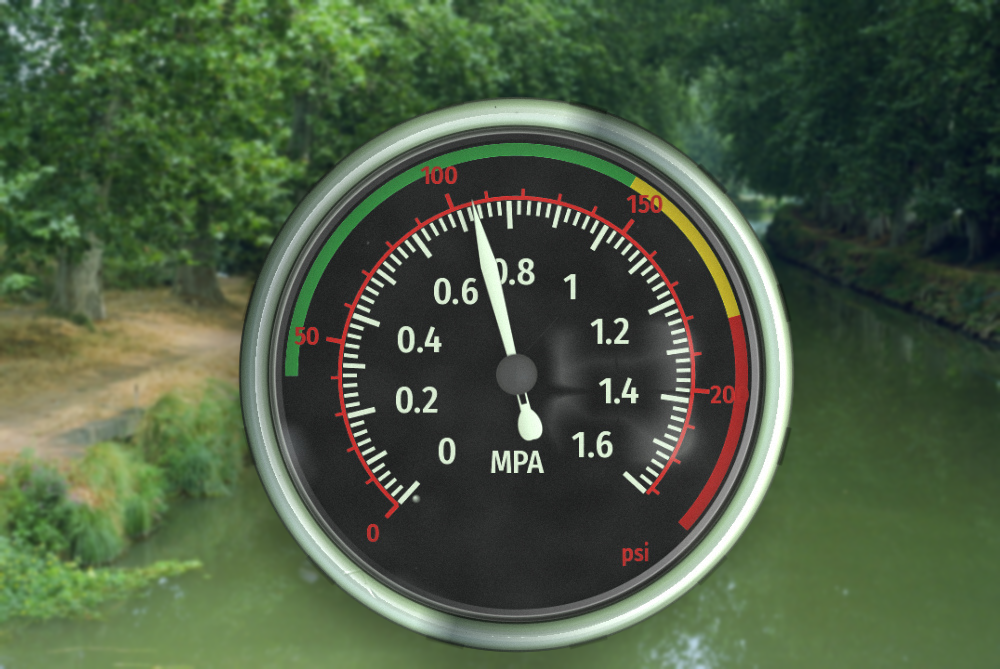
0.73 MPa
